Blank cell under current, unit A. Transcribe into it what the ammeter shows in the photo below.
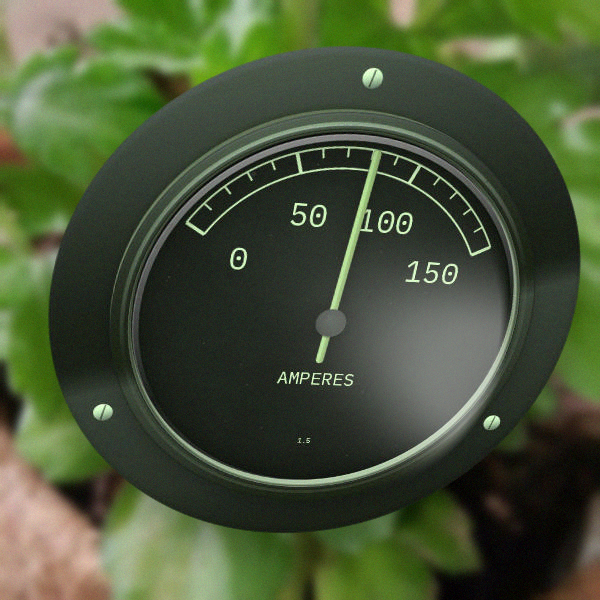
80 A
